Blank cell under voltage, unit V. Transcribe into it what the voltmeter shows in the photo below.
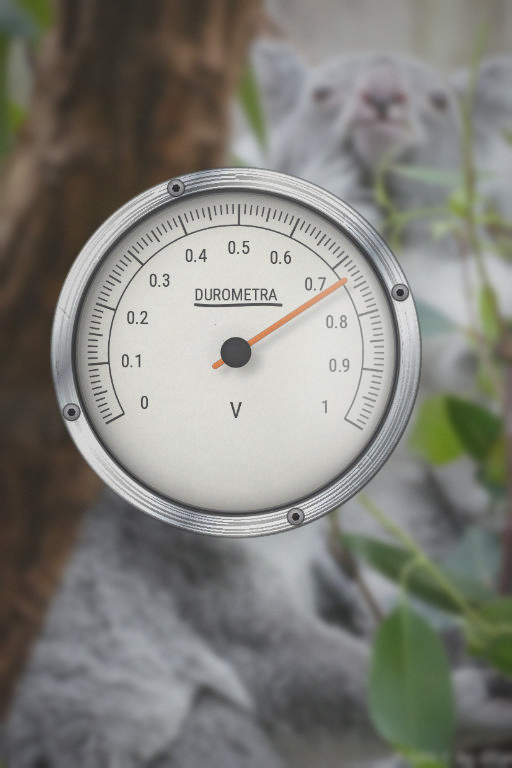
0.73 V
